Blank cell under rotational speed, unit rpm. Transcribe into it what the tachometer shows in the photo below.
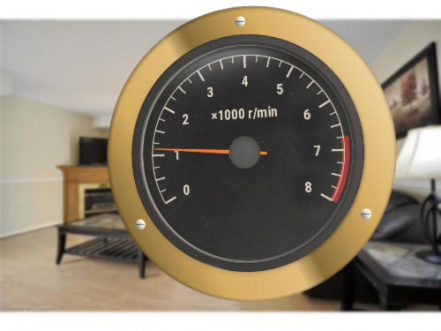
1125 rpm
